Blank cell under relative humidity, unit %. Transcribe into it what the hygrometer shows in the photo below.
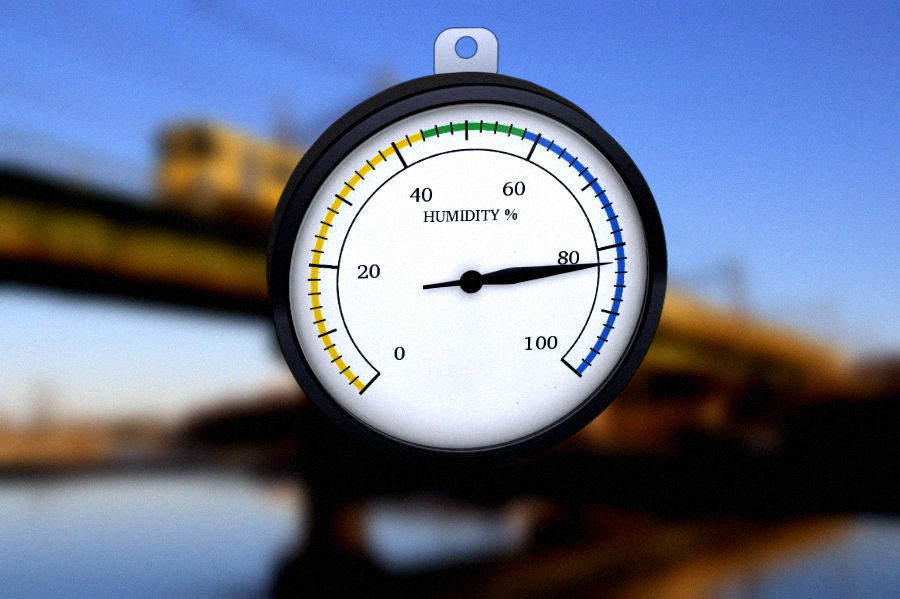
82 %
